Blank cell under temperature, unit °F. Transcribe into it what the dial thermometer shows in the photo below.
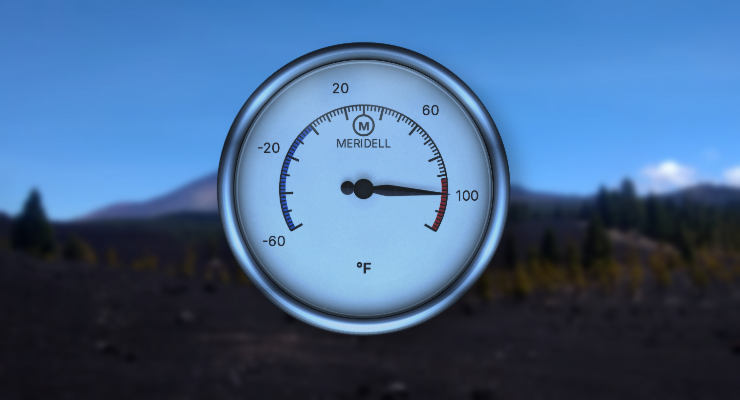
100 °F
